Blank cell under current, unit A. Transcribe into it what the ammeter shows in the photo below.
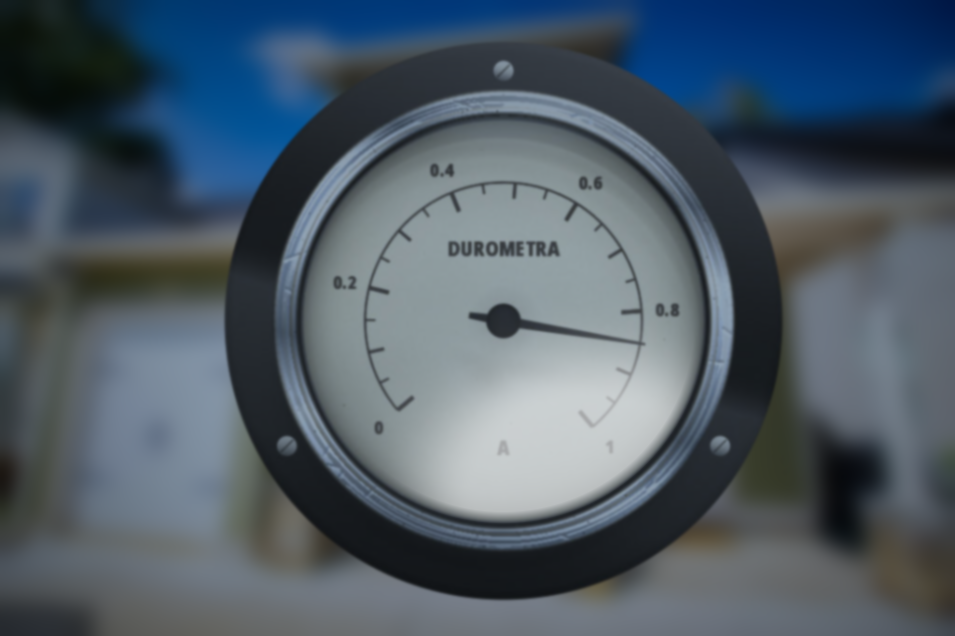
0.85 A
